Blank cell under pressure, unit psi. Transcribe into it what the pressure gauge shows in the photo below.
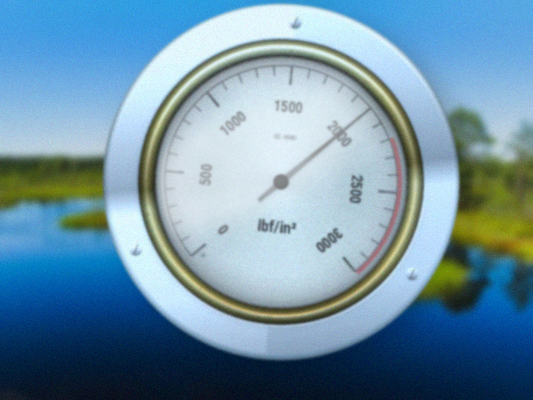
2000 psi
